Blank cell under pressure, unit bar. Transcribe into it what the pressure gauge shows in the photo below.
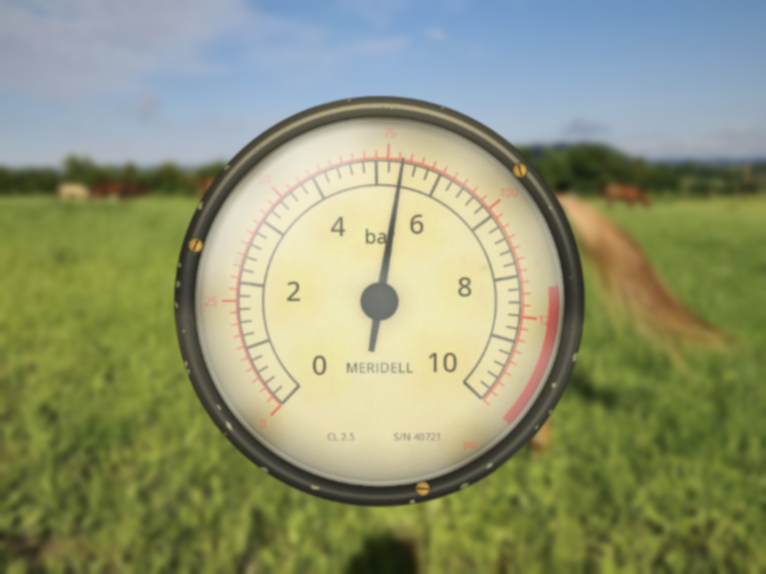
5.4 bar
